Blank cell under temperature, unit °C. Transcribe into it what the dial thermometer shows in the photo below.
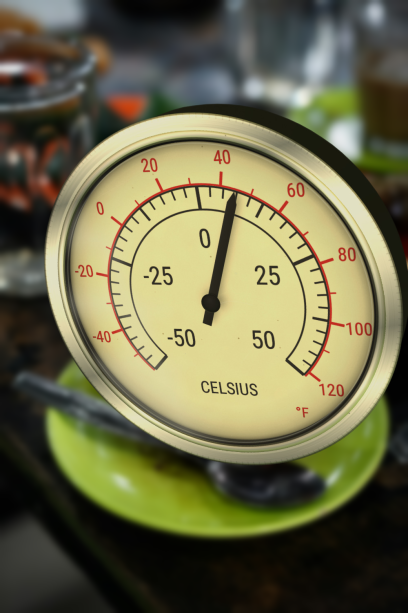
7.5 °C
